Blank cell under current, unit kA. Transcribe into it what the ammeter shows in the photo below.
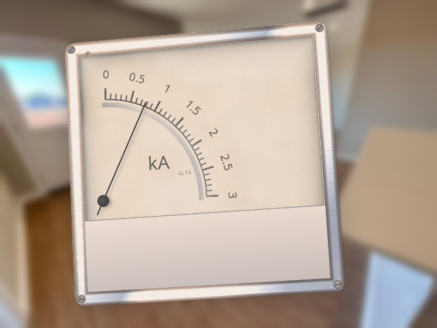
0.8 kA
